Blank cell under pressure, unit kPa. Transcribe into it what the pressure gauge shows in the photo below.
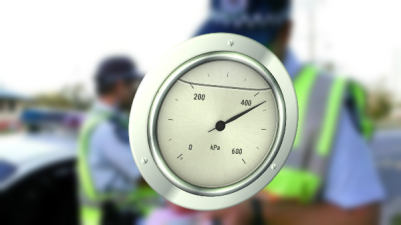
425 kPa
